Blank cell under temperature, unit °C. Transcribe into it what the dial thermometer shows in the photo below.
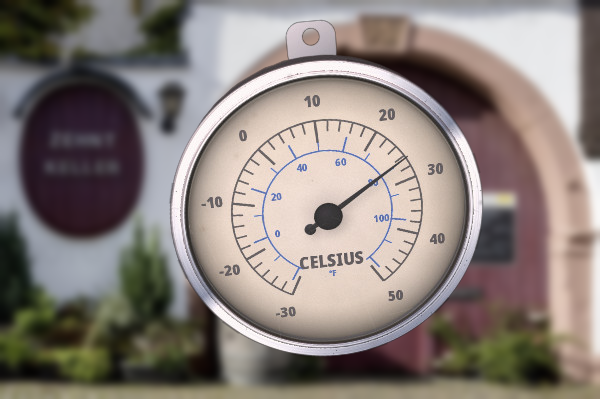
26 °C
